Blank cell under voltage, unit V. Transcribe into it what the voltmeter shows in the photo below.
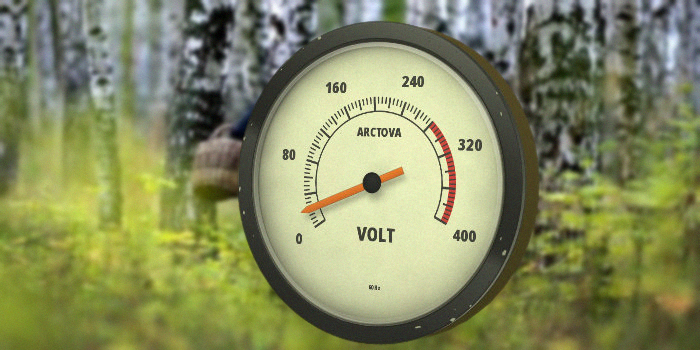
20 V
